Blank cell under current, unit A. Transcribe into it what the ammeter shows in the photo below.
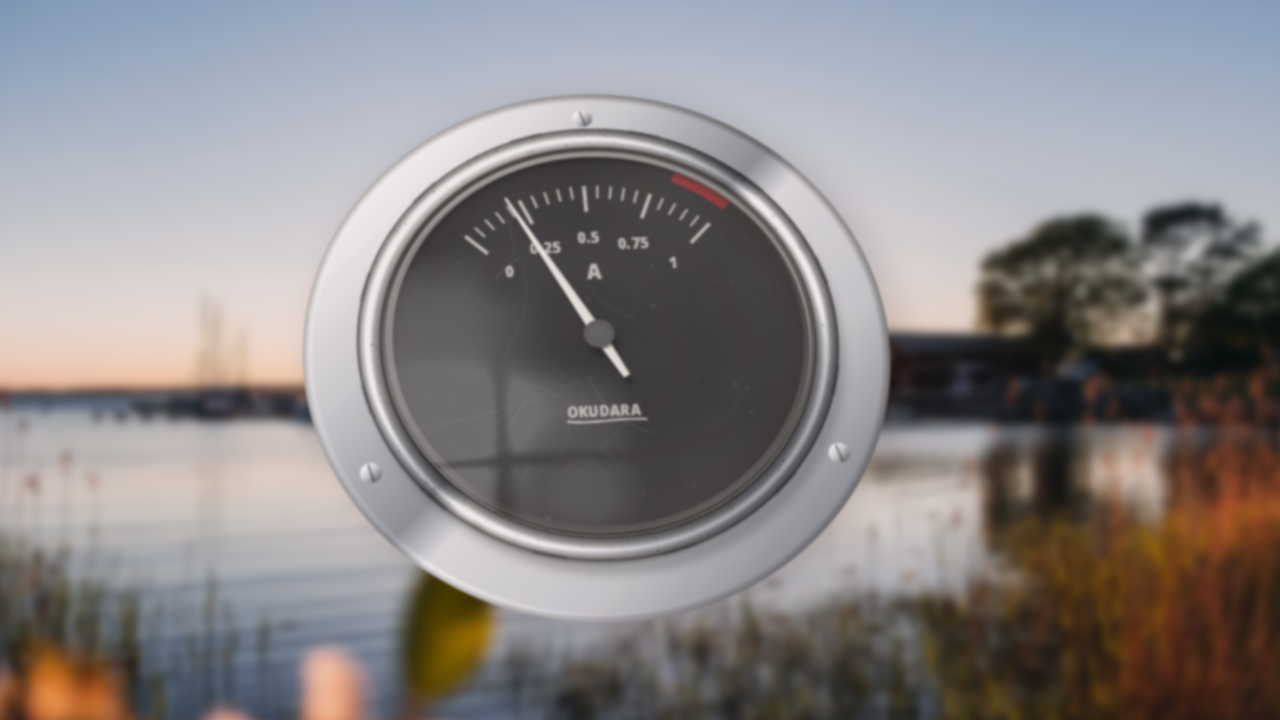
0.2 A
